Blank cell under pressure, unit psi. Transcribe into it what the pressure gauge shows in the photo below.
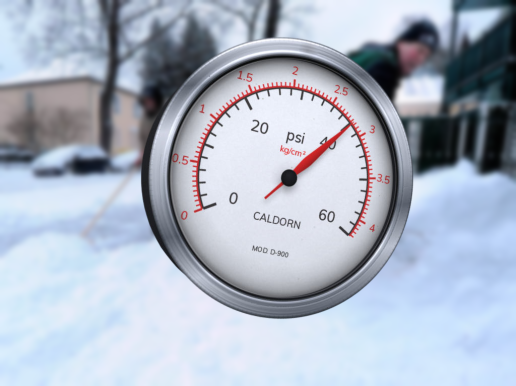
40 psi
